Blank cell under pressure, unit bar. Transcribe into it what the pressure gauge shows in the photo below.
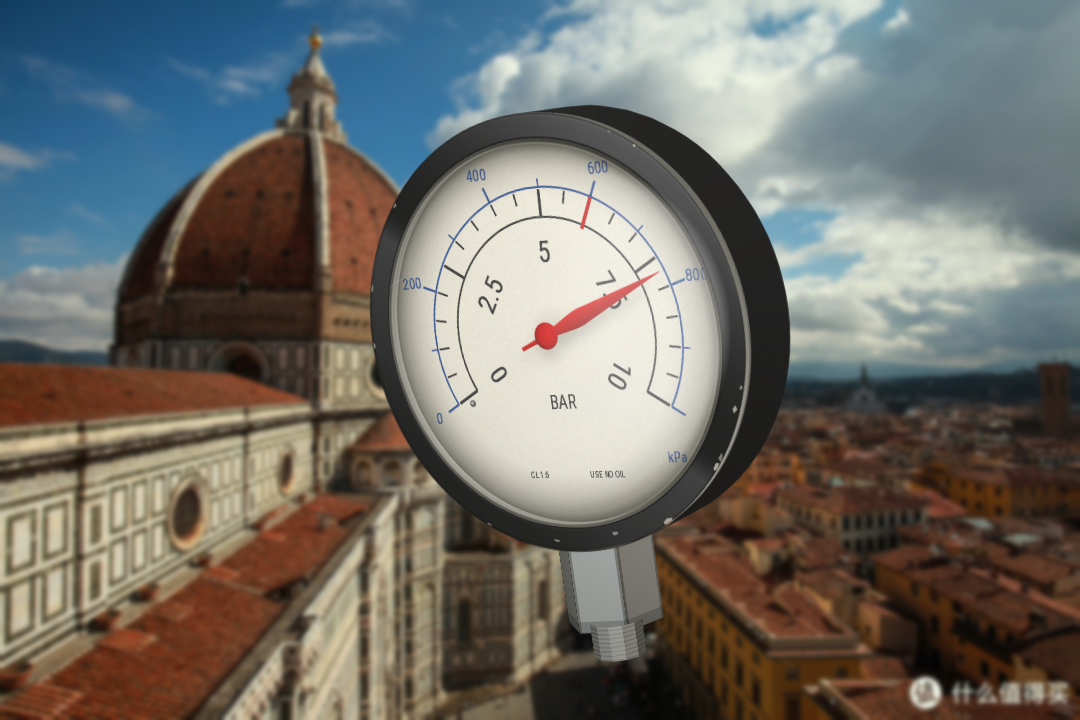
7.75 bar
